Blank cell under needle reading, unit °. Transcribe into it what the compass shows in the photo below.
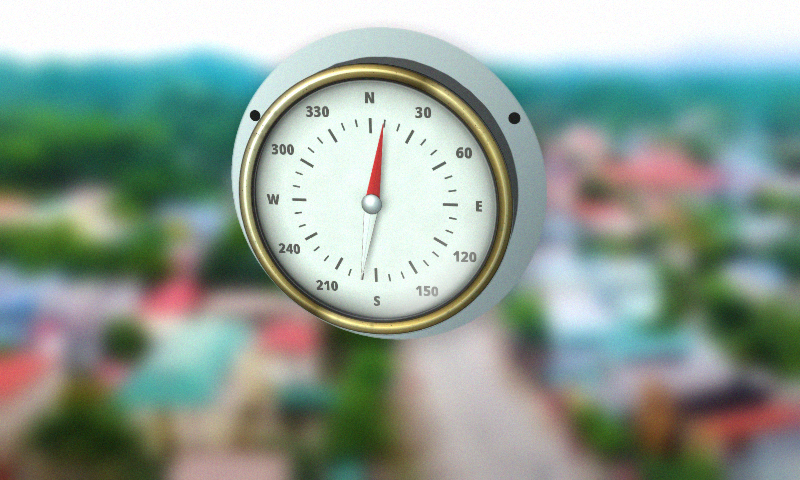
10 °
